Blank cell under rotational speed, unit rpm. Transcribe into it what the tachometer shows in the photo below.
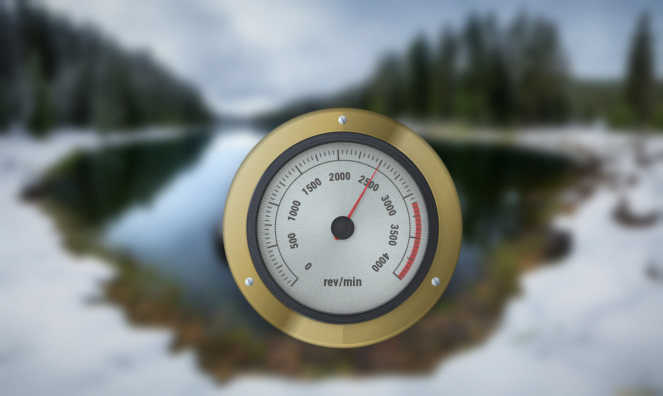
2500 rpm
